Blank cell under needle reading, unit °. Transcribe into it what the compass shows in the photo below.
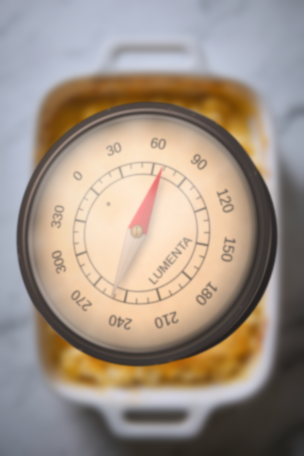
70 °
